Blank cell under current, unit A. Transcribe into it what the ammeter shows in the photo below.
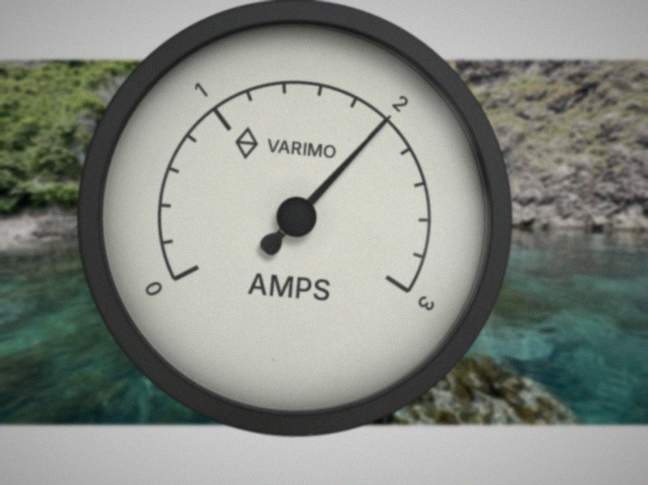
2 A
